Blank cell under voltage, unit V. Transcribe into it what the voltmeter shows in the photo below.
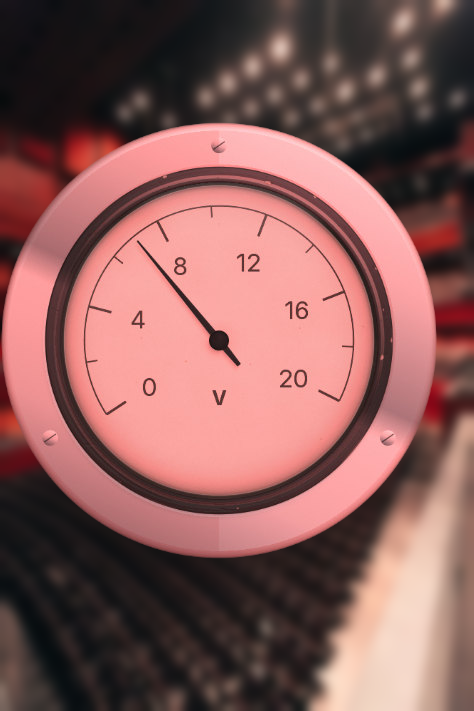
7 V
